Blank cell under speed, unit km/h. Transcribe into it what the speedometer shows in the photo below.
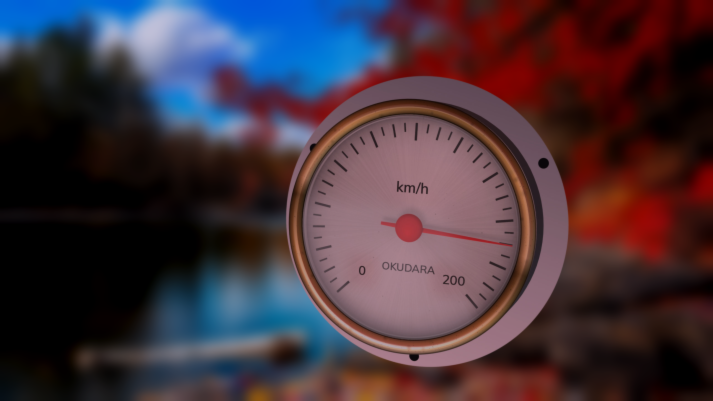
170 km/h
